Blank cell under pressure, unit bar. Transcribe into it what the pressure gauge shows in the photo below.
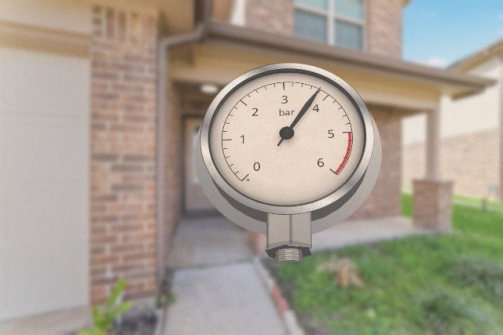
3.8 bar
